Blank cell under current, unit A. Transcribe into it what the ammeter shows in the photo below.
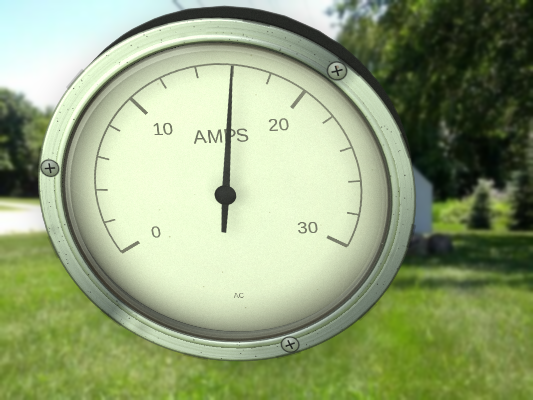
16 A
